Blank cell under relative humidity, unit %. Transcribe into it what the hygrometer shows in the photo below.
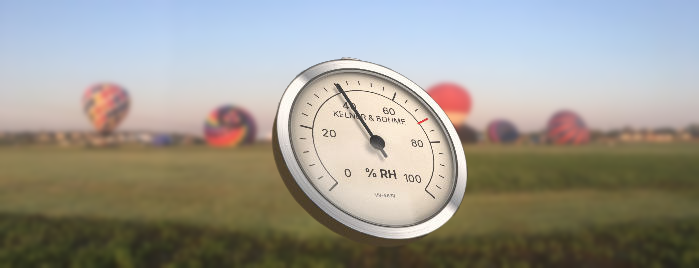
40 %
